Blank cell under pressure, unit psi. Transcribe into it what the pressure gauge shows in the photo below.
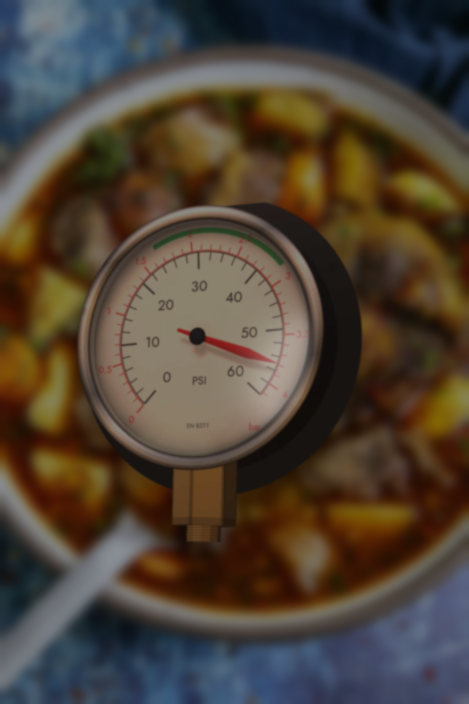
55 psi
